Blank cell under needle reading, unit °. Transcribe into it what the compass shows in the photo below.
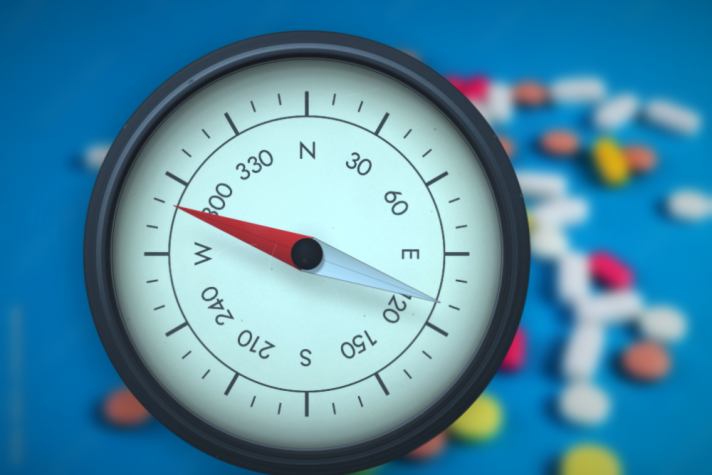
290 °
